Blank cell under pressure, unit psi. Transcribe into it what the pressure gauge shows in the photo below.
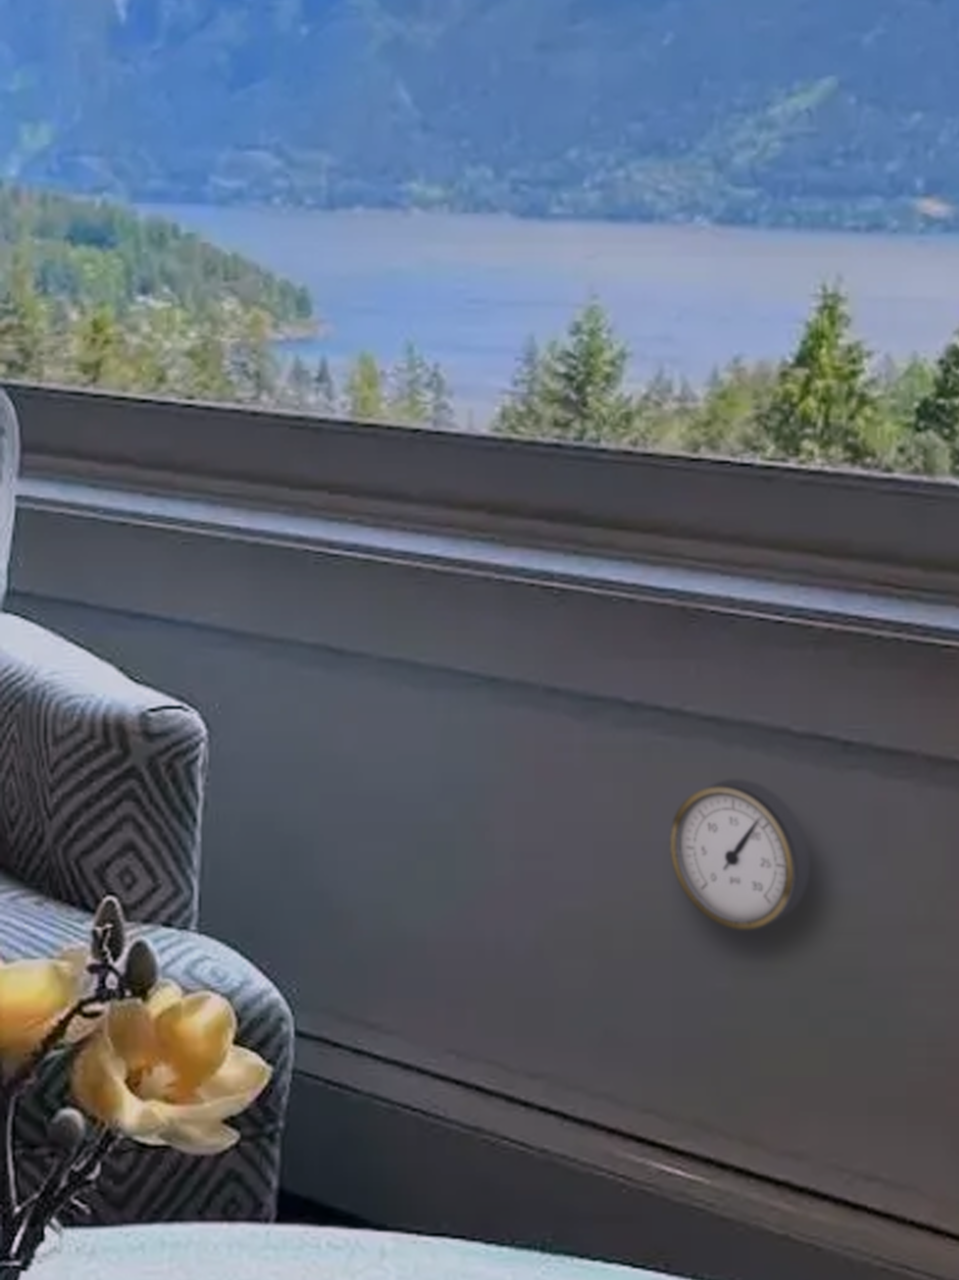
19 psi
